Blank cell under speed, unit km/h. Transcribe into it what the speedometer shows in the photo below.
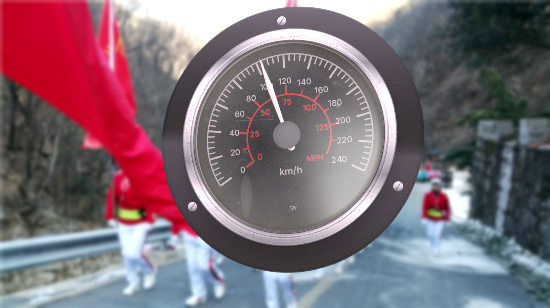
104 km/h
